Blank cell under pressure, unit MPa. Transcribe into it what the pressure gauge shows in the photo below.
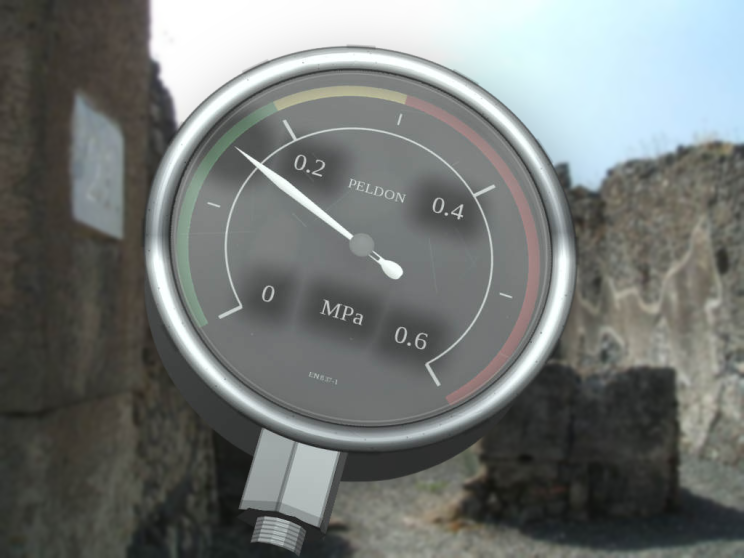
0.15 MPa
